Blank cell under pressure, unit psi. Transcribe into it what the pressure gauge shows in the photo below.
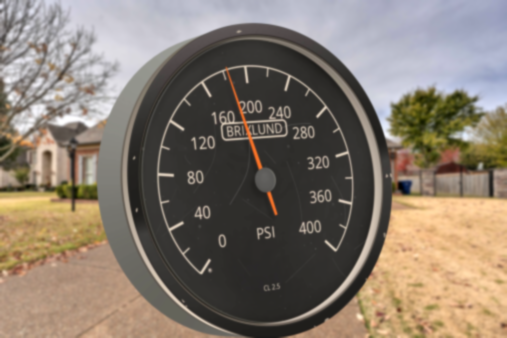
180 psi
